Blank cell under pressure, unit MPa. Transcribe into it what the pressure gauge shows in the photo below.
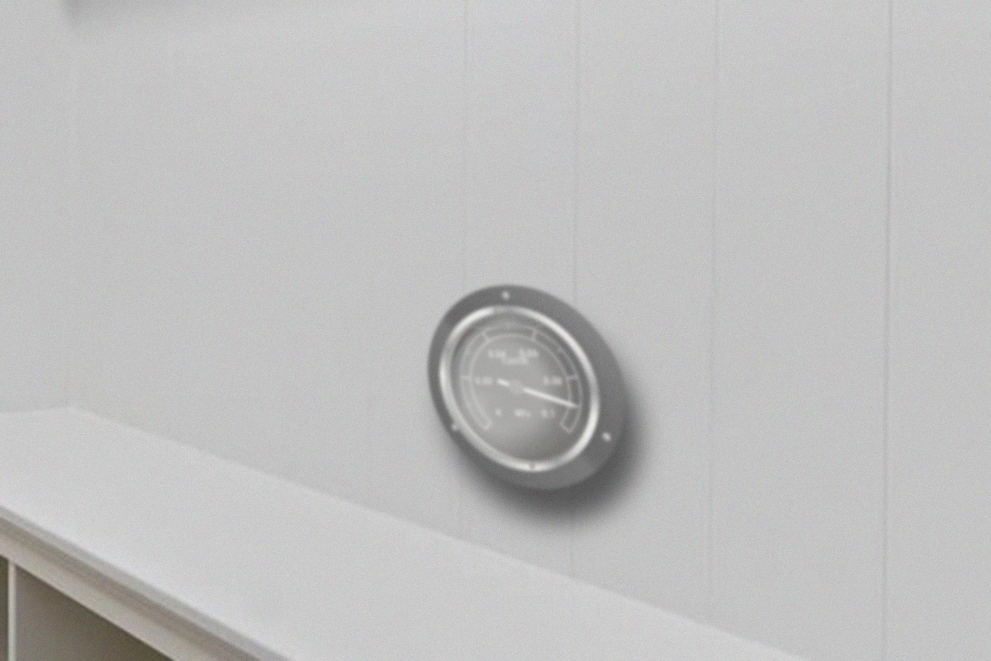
0.09 MPa
